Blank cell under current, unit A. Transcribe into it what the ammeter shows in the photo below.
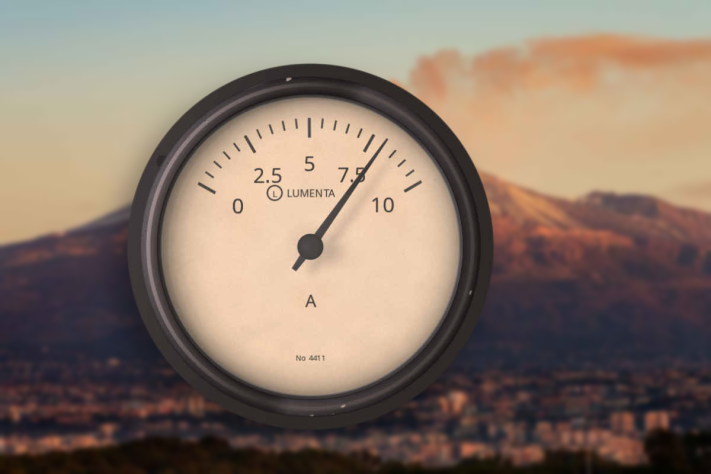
8 A
